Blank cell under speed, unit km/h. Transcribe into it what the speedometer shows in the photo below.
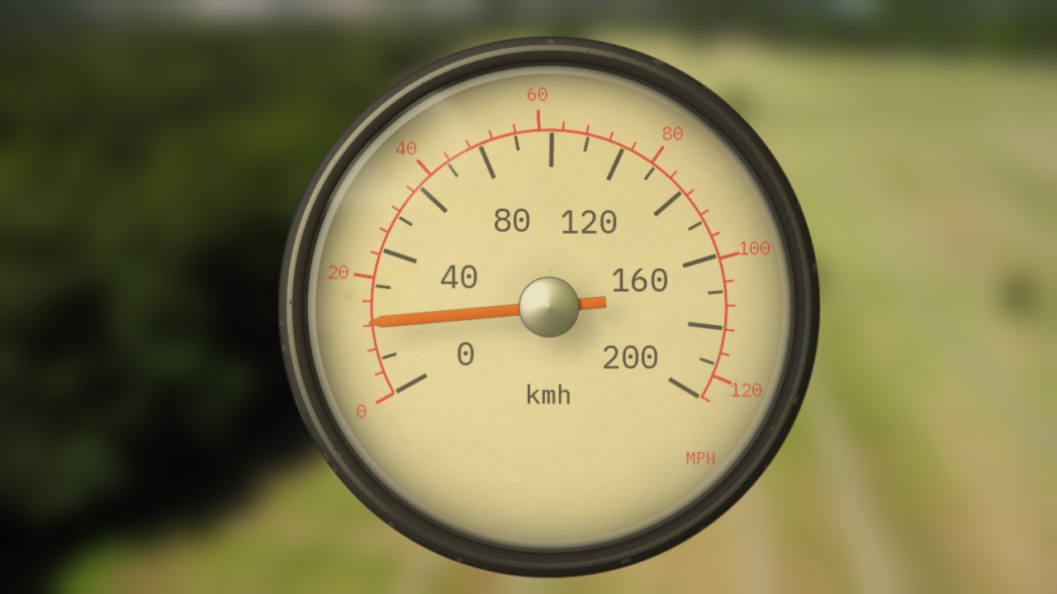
20 km/h
